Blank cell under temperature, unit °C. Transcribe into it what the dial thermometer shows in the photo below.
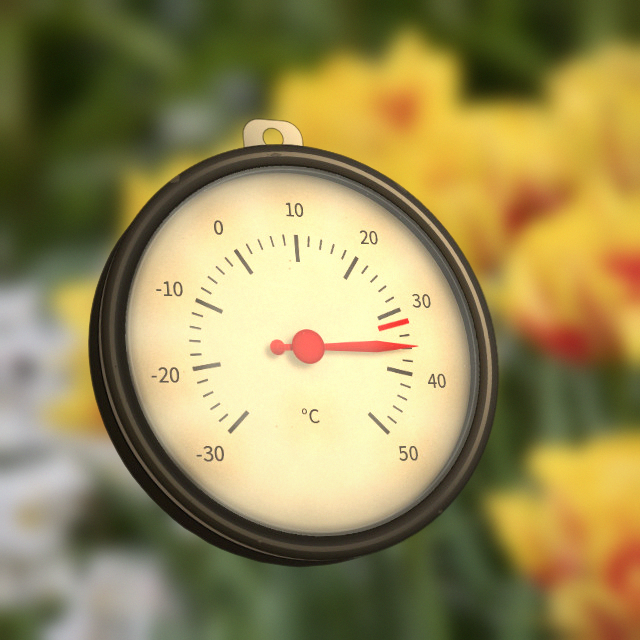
36 °C
